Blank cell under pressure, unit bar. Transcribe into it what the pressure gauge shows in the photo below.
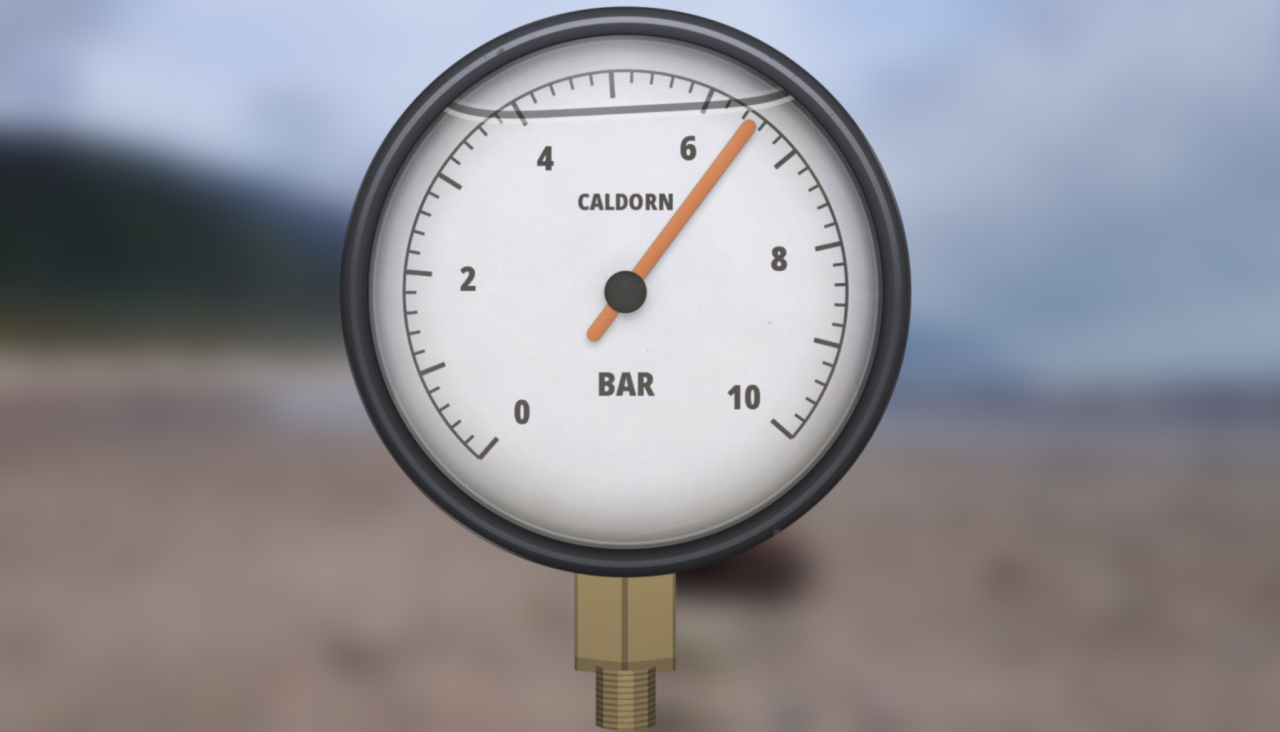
6.5 bar
